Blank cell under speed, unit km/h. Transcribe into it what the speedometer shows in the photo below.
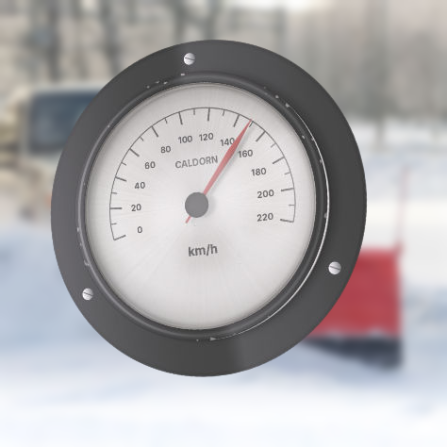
150 km/h
